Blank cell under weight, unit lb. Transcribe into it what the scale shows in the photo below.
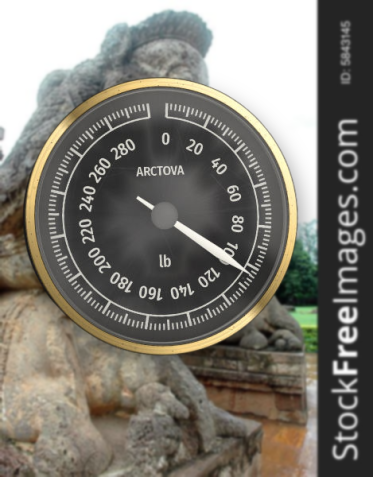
104 lb
